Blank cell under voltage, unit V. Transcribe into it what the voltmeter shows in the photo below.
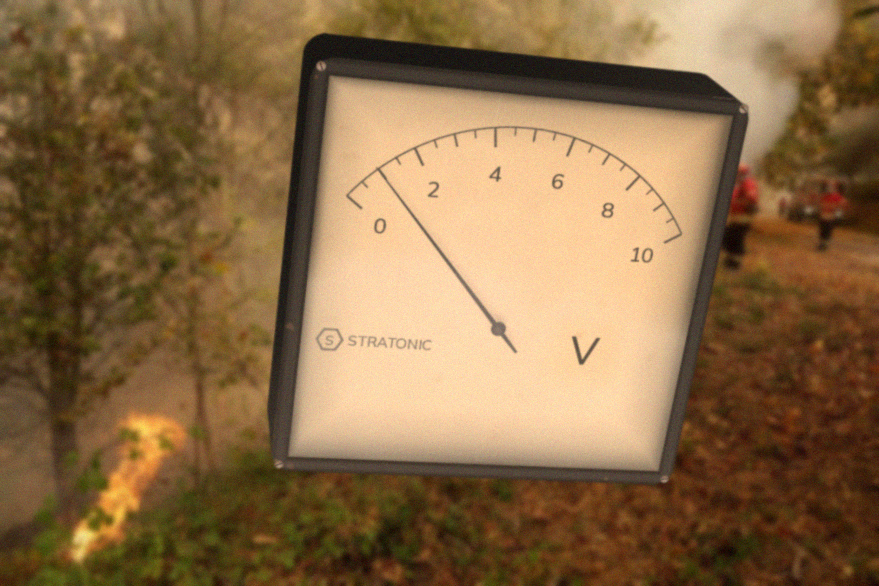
1 V
